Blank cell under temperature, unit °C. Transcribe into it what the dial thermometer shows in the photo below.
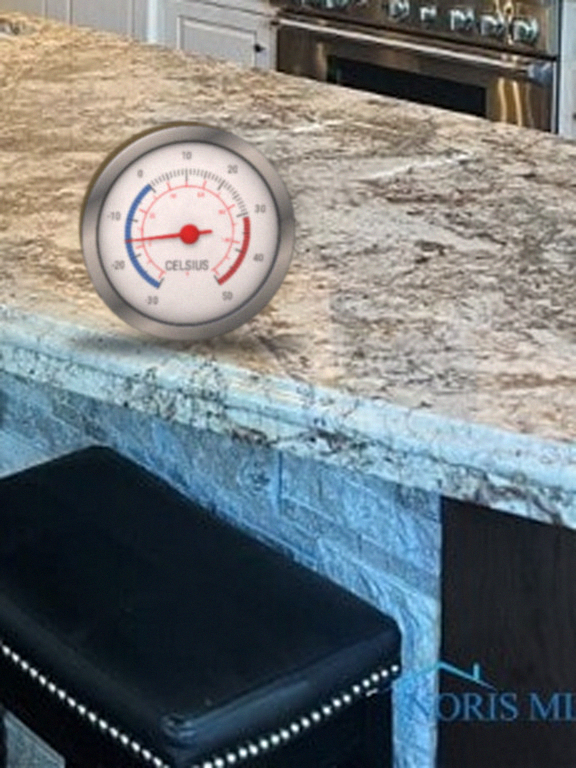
-15 °C
